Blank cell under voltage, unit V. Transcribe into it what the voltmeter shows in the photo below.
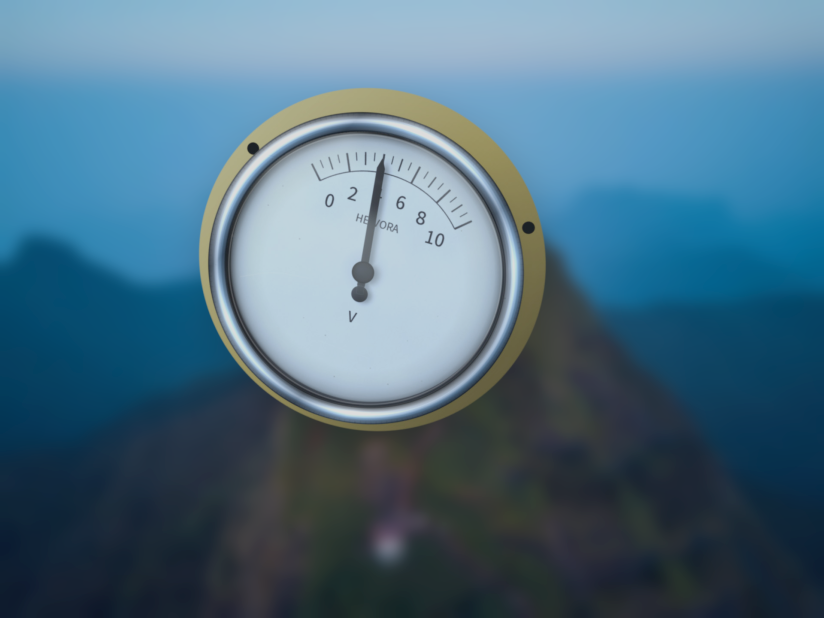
4 V
